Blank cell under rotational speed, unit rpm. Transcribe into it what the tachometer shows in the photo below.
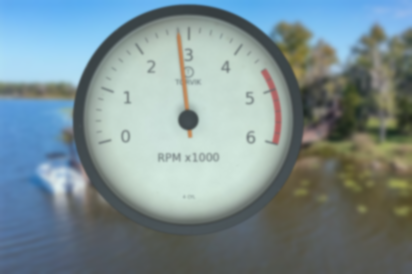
2800 rpm
